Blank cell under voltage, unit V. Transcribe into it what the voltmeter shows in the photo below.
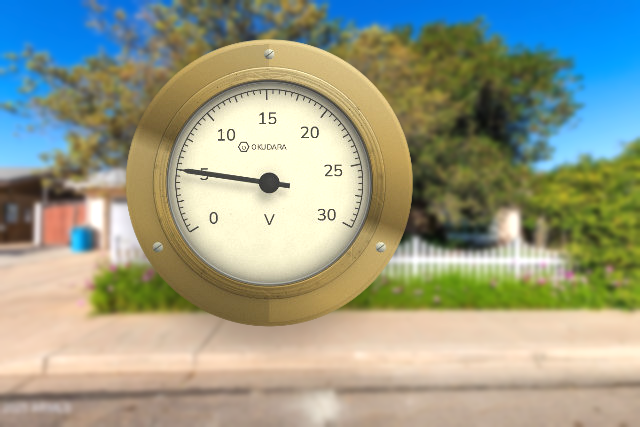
5 V
